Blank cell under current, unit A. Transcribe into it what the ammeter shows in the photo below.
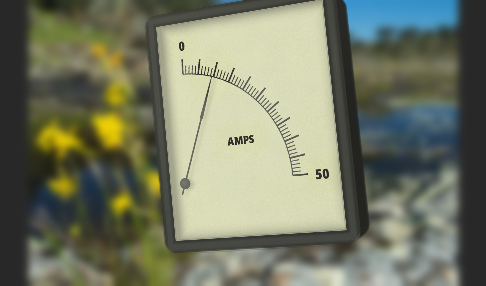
10 A
